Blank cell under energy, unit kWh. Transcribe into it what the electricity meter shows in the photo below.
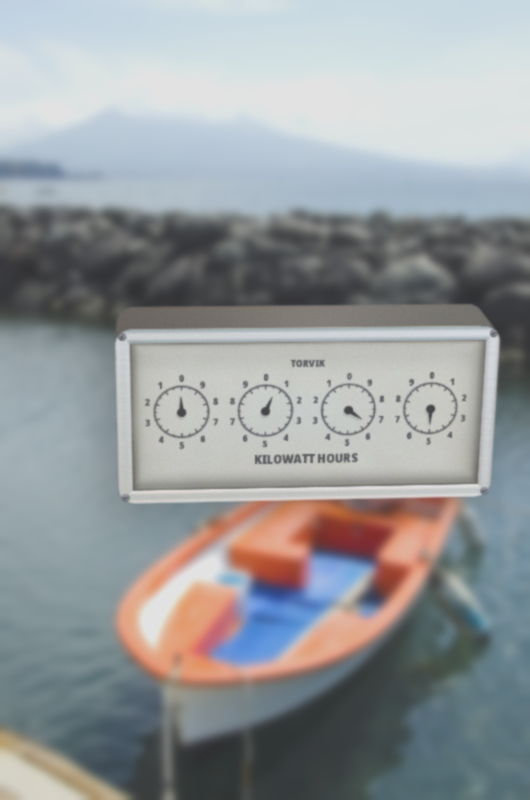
65 kWh
